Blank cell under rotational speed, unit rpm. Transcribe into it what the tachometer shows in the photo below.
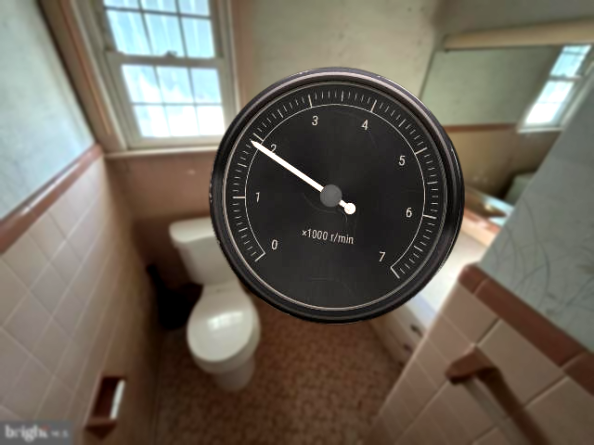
1900 rpm
